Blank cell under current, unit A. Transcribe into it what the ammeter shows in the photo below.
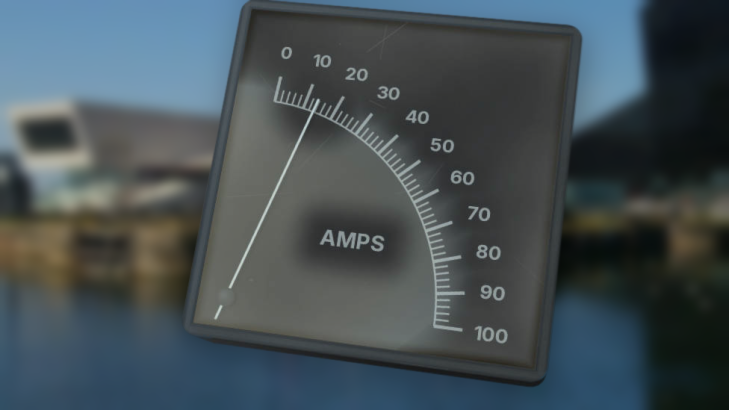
14 A
